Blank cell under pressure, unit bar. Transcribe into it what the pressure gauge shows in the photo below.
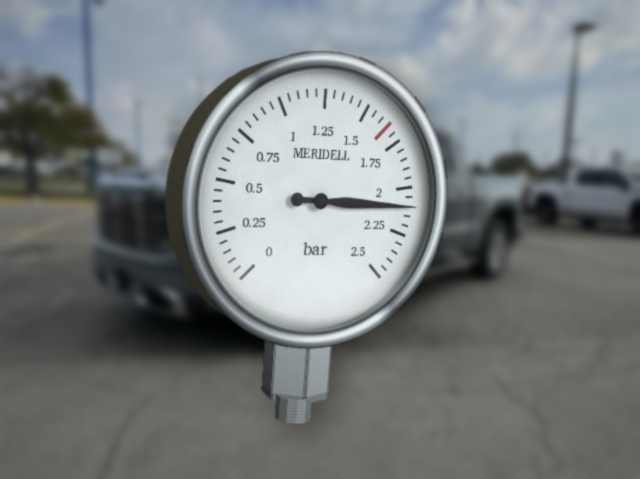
2.1 bar
